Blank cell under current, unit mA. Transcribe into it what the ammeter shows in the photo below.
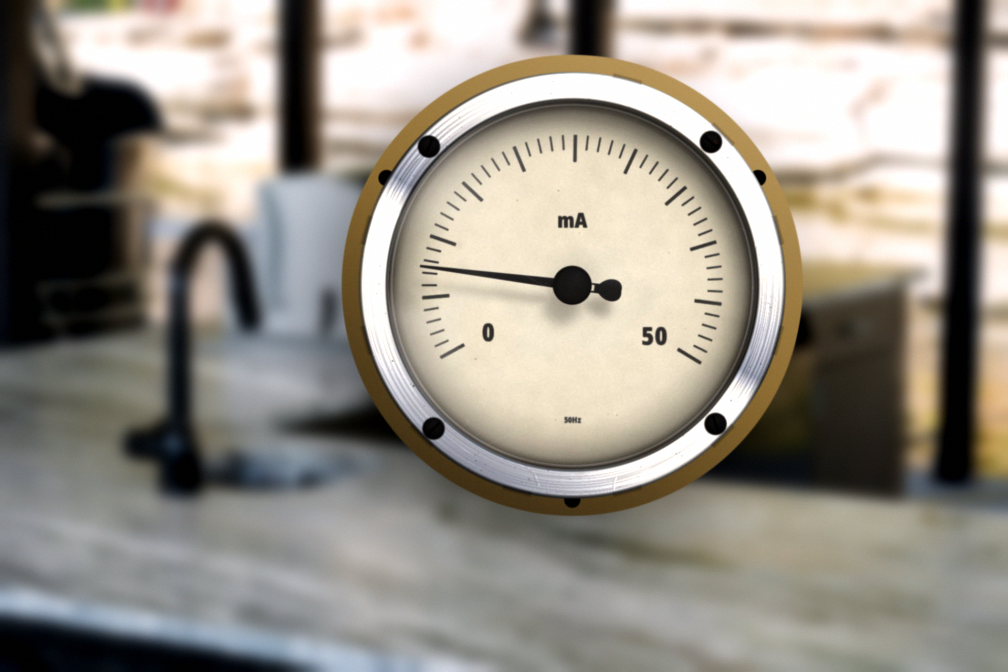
7.5 mA
